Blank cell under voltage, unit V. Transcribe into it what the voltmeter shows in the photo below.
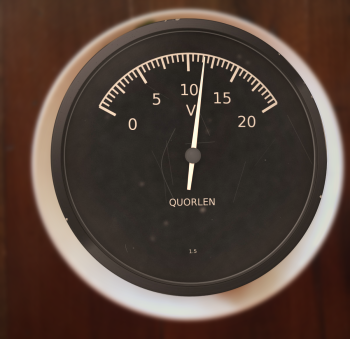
11.5 V
